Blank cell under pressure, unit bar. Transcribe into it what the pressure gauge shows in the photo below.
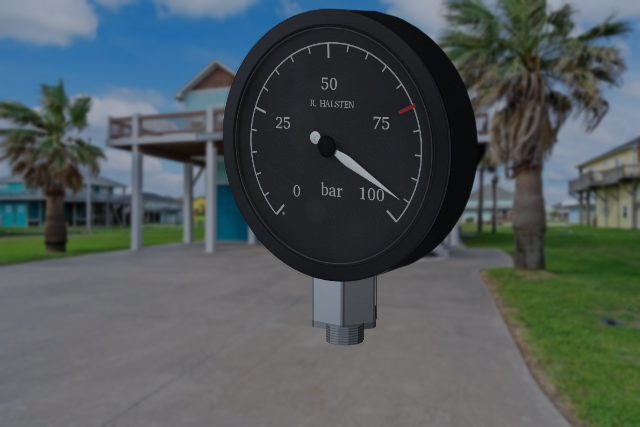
95 bar
